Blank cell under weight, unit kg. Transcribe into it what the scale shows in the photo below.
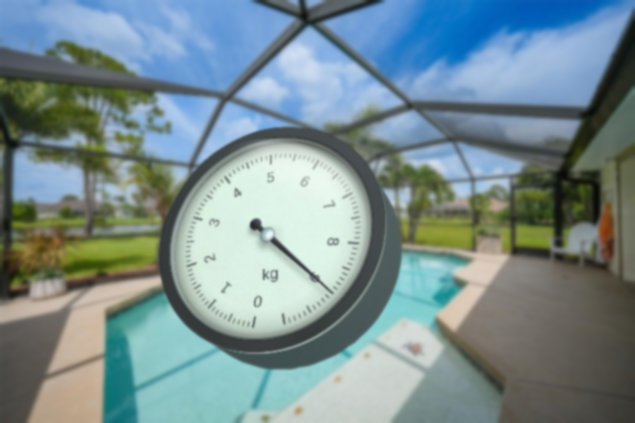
9 kg
